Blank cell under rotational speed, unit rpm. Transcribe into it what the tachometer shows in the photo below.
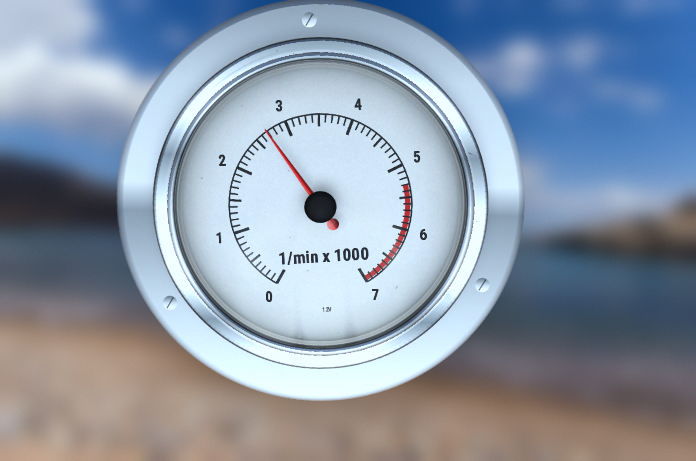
2700 rpm
